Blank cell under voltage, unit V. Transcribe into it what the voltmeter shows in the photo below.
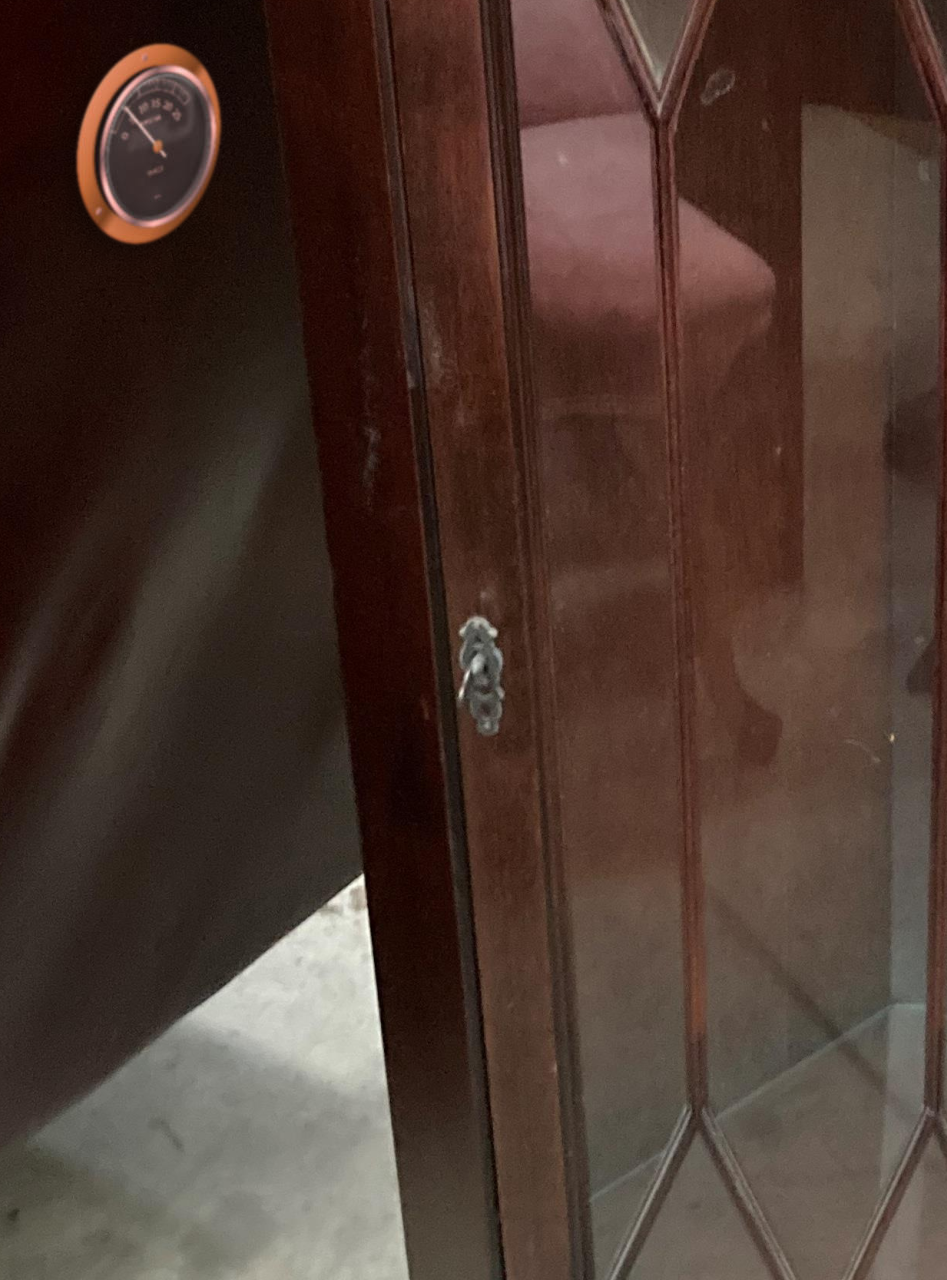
5 V
